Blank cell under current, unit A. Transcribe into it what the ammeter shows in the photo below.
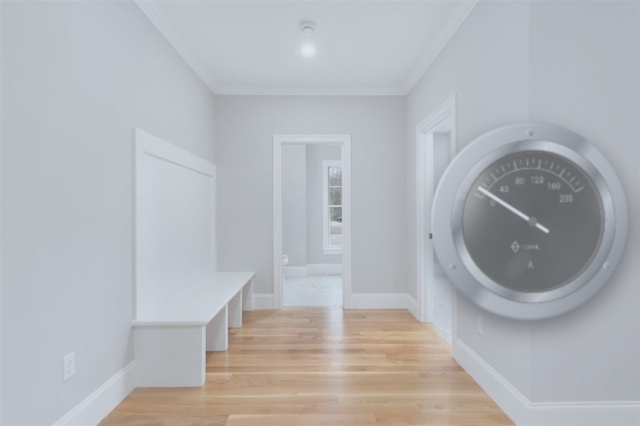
10 A
